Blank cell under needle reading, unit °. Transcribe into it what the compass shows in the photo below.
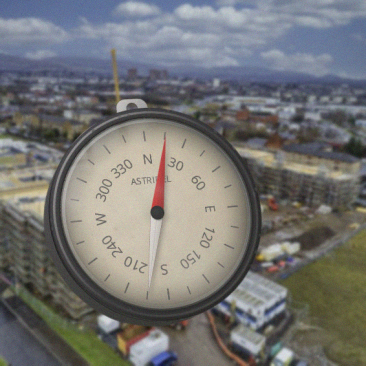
15 °
